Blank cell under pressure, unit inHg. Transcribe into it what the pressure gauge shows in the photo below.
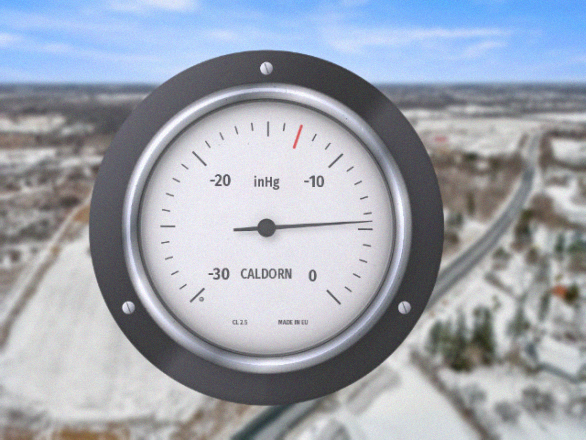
-5.5 inHg
